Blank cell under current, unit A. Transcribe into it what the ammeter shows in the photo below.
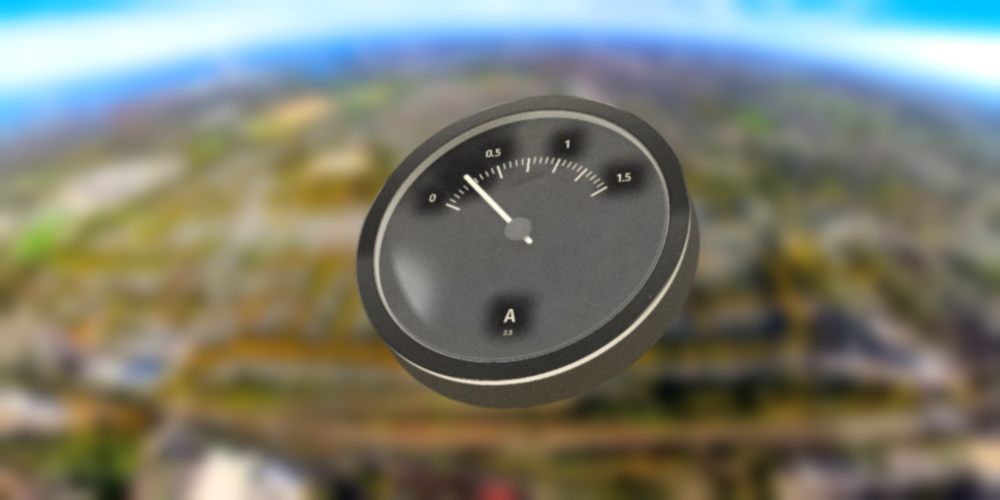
0.25 A
